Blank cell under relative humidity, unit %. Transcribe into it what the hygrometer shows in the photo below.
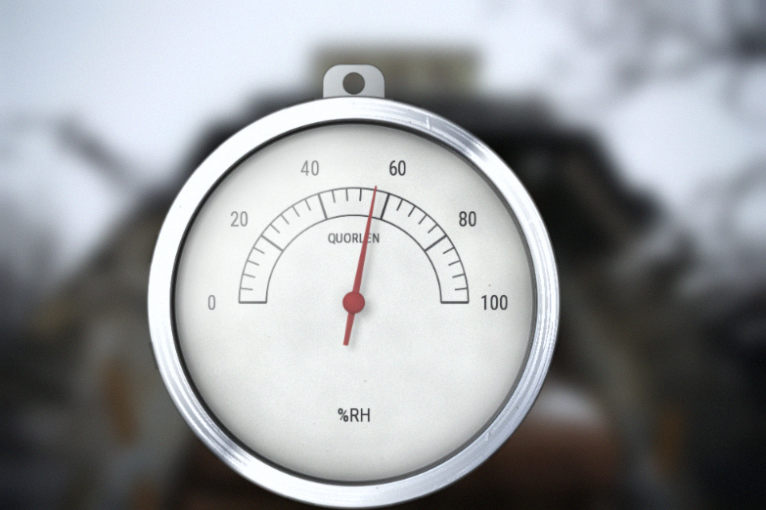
56 %
